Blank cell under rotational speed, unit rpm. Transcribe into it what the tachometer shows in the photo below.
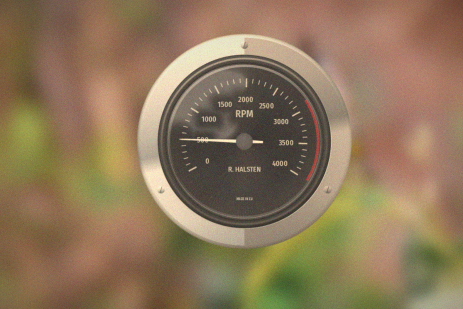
500 rpm
